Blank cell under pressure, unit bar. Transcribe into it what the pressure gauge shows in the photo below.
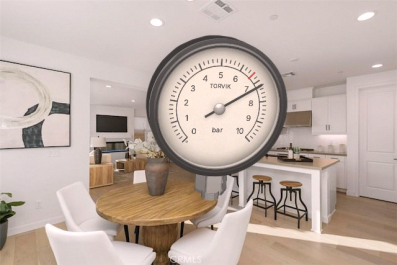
7.2 bar
